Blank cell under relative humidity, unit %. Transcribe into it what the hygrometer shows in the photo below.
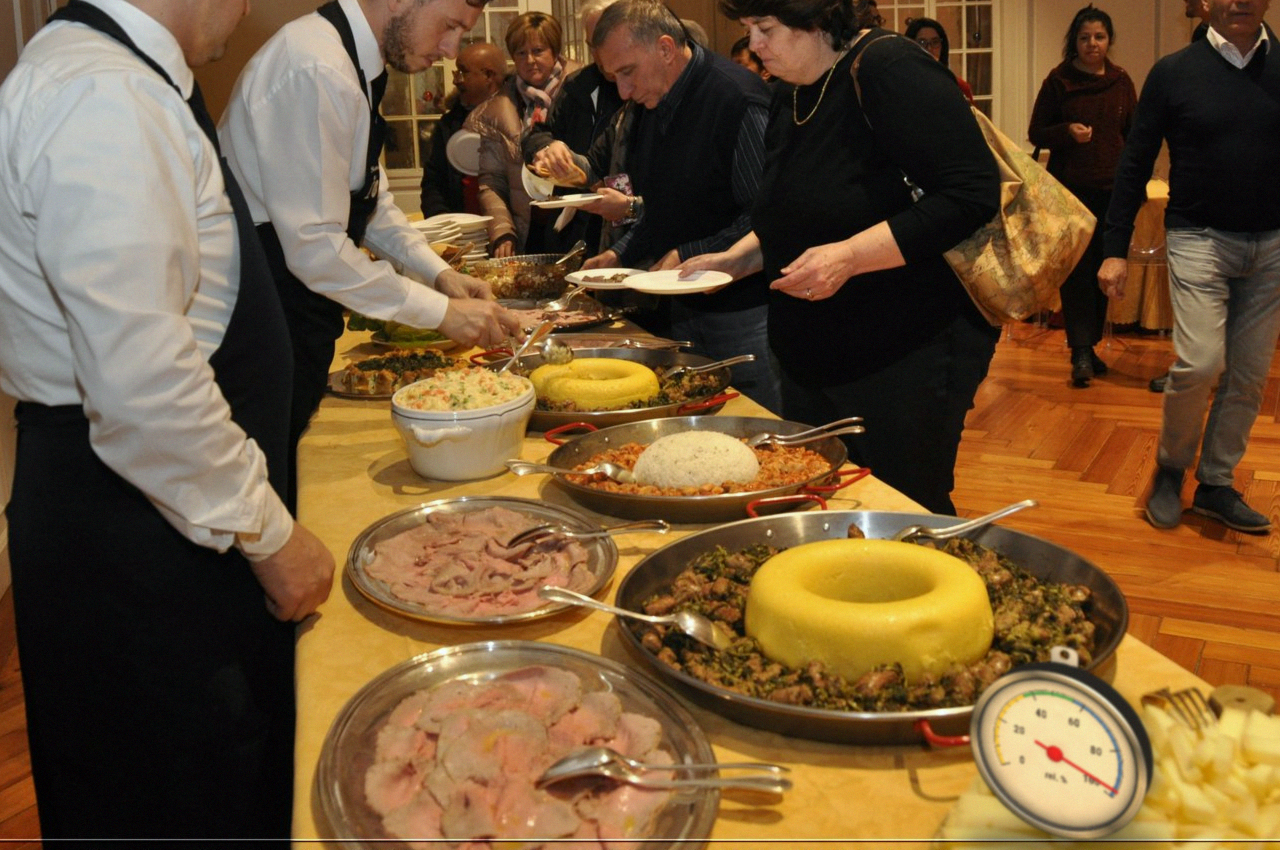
96 %
